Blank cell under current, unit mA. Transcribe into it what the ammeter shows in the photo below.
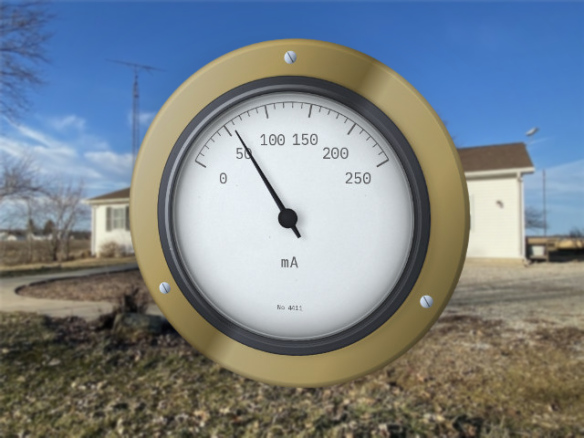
60 mA
